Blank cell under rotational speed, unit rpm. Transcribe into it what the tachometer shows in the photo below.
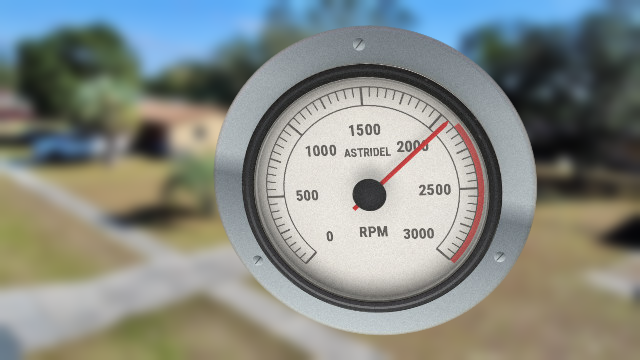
2050 rpm
